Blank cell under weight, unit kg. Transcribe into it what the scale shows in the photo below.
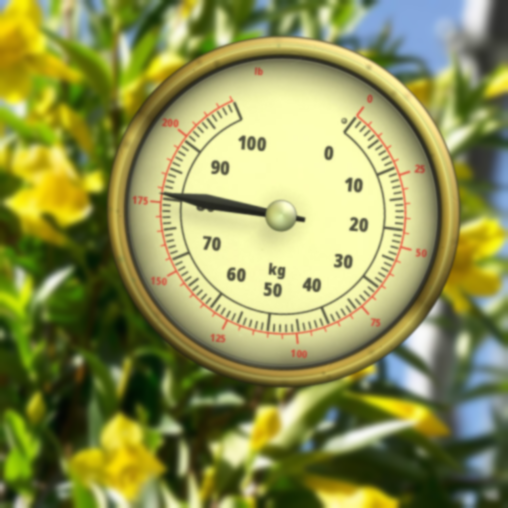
81 kg
